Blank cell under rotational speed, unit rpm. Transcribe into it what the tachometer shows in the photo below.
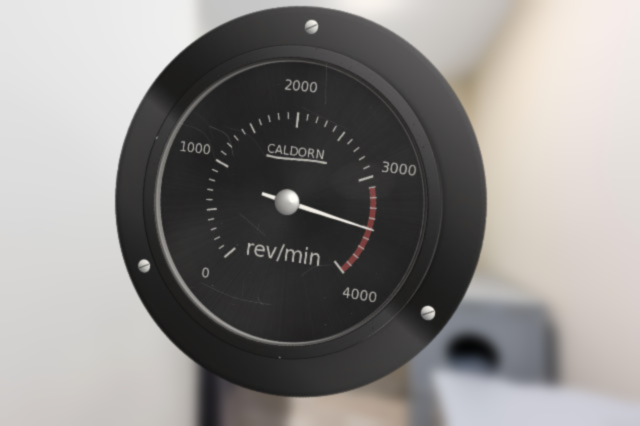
3500 rpm
